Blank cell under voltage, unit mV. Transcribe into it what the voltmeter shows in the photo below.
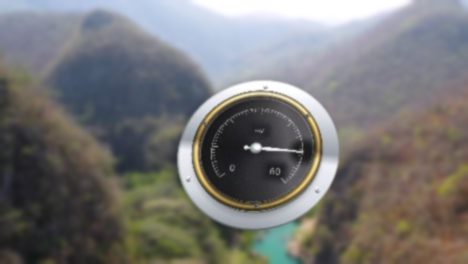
50 mV
